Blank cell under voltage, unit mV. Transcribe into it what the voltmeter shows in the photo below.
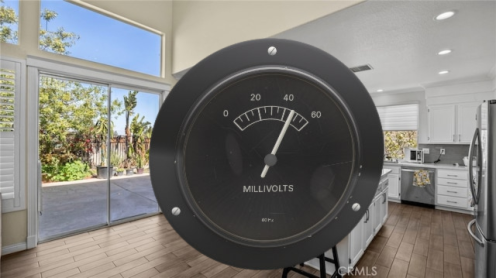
45 mV
